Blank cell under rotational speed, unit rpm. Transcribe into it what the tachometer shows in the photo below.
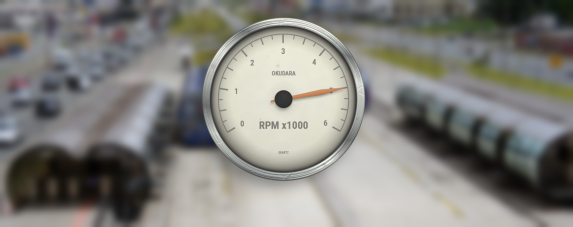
5000 rpm
